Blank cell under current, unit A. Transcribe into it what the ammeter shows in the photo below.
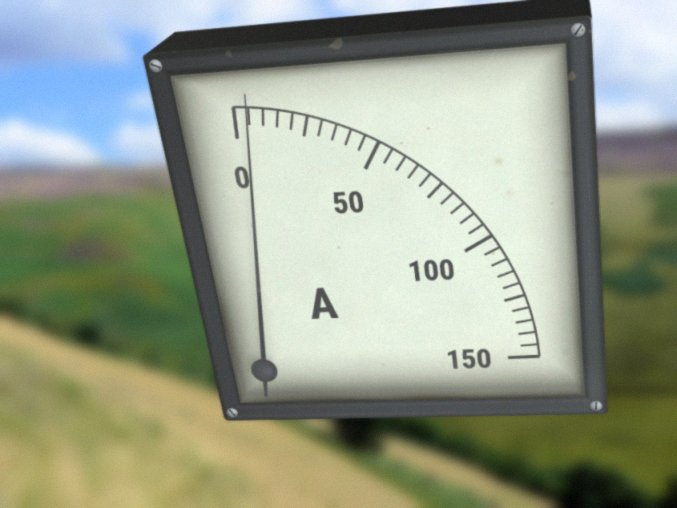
5 A
